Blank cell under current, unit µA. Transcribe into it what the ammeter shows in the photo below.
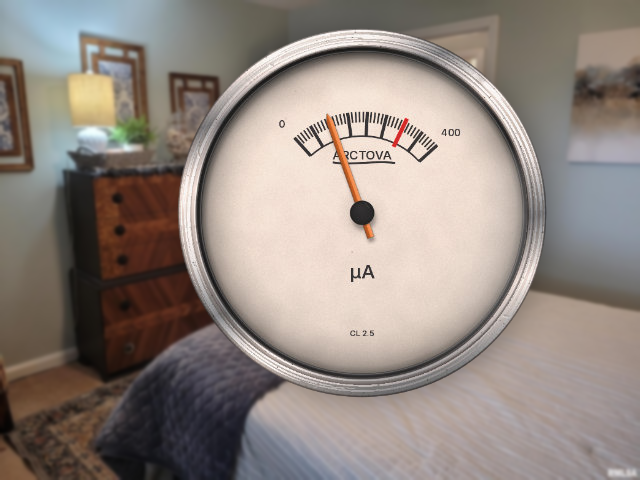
100 µA
